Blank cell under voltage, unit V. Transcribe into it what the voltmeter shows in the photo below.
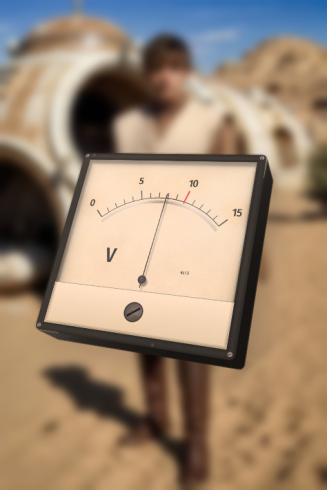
8 V
